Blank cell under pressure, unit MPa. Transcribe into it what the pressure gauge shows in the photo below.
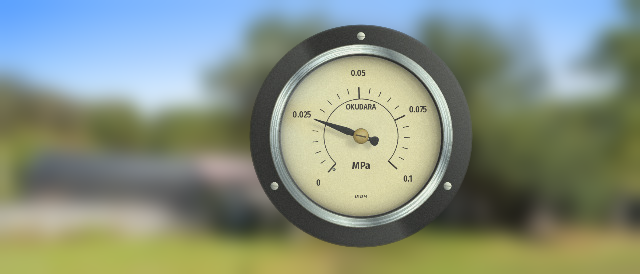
0.025 MPa
